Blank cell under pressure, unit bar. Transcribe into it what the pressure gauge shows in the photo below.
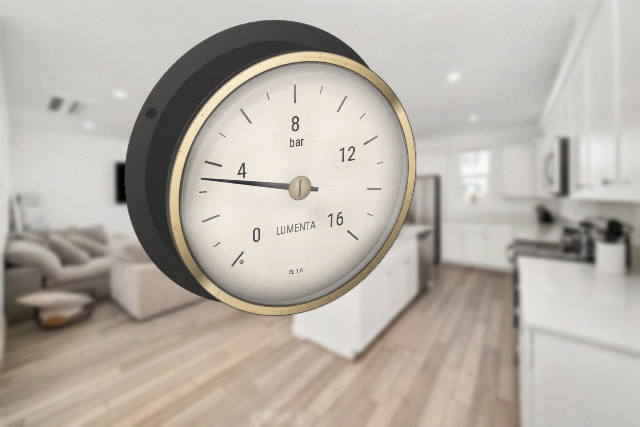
3.5 bar
